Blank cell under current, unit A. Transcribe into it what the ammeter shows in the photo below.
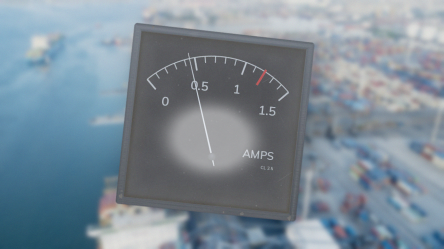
0.45 A
